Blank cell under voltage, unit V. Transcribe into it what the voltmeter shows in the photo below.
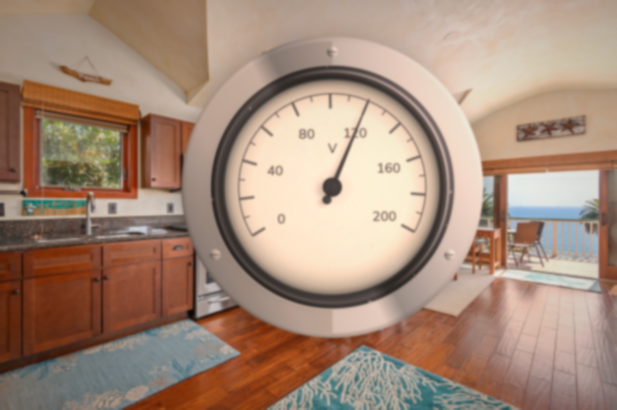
120 V
